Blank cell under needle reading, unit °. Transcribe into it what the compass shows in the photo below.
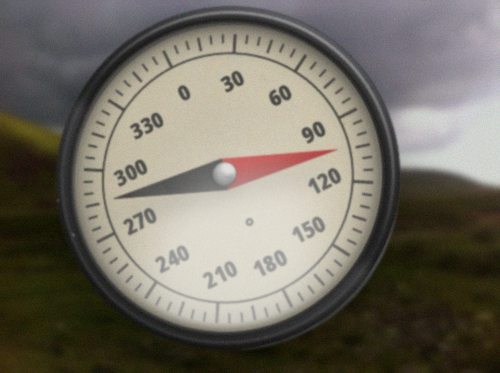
105 °
